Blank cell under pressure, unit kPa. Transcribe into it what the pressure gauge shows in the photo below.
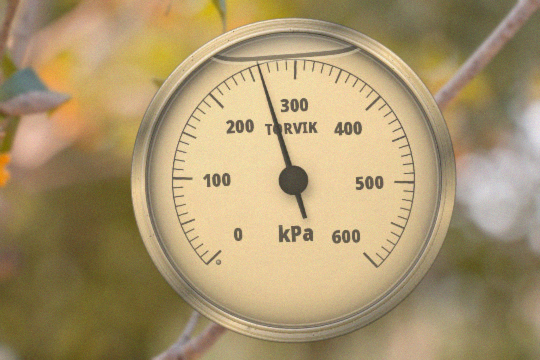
260 kPa
